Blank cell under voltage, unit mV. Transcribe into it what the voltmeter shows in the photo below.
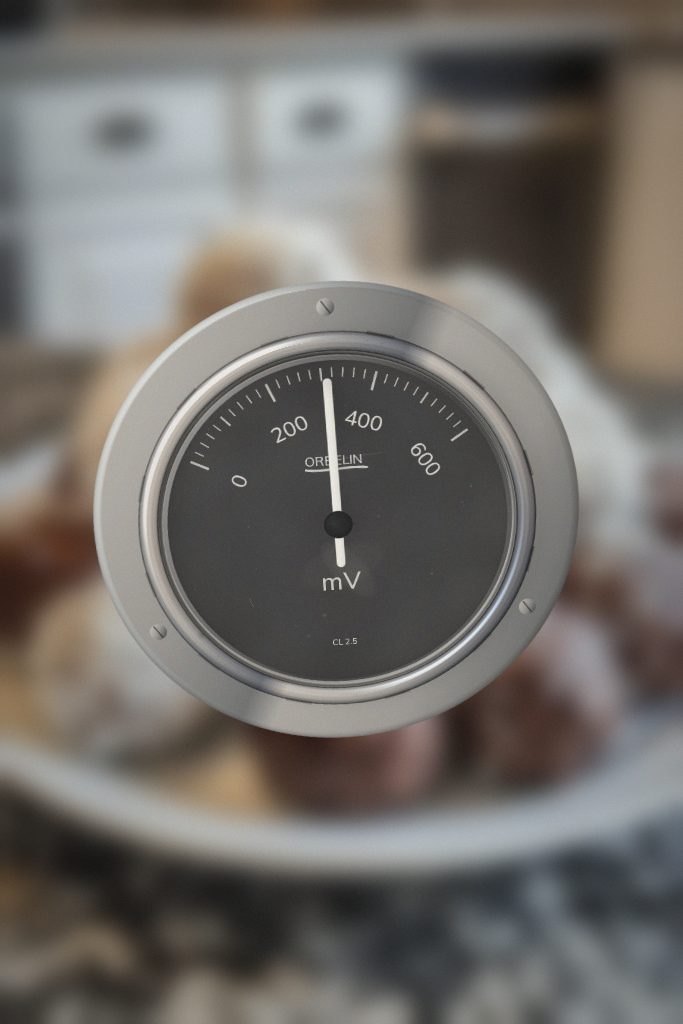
310 mV
